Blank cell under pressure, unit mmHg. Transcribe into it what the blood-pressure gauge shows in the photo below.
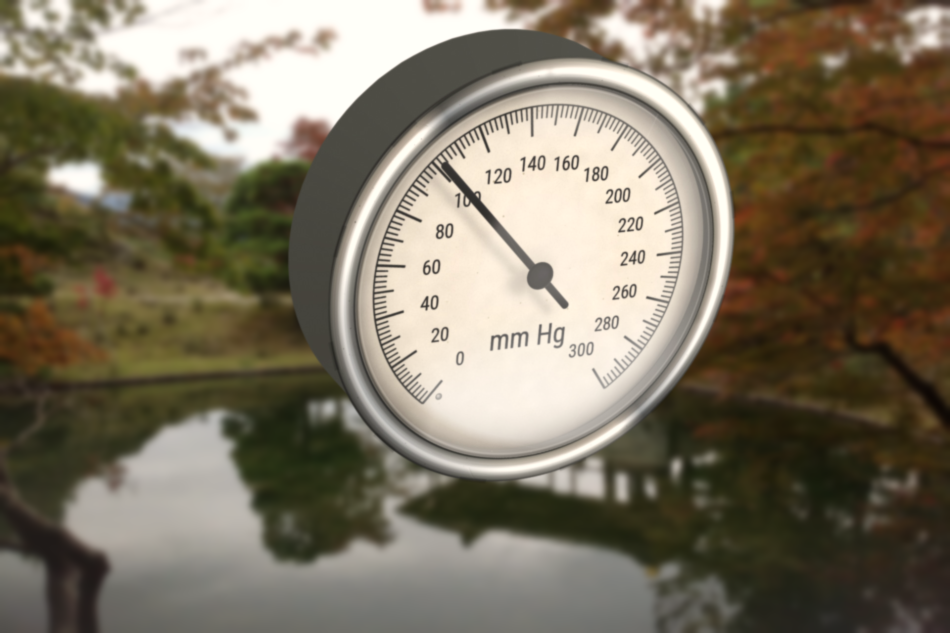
102 mmHg
